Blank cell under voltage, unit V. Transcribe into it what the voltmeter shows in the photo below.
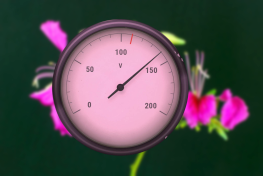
140 V
